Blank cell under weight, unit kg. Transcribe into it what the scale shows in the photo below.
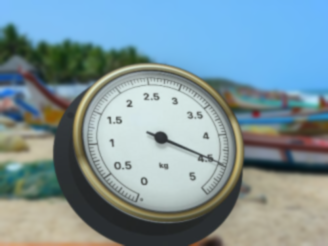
4.5 kg
